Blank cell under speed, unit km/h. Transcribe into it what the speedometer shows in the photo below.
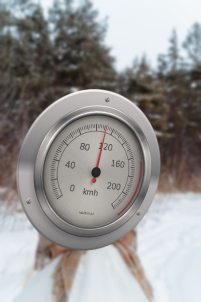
110 km/h
